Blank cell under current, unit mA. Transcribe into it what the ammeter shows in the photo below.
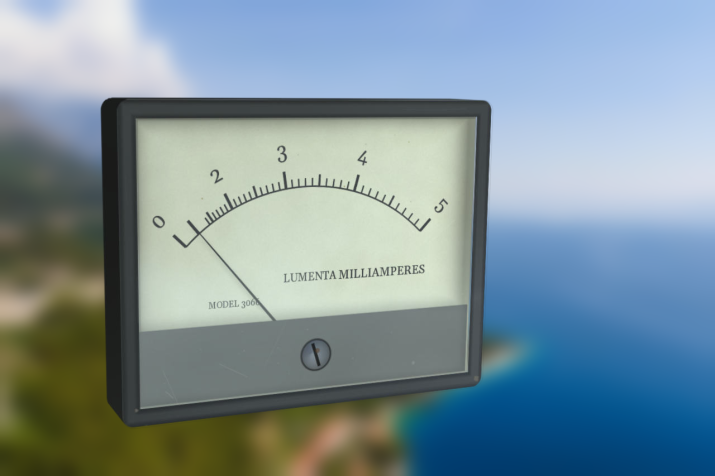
1 mA
